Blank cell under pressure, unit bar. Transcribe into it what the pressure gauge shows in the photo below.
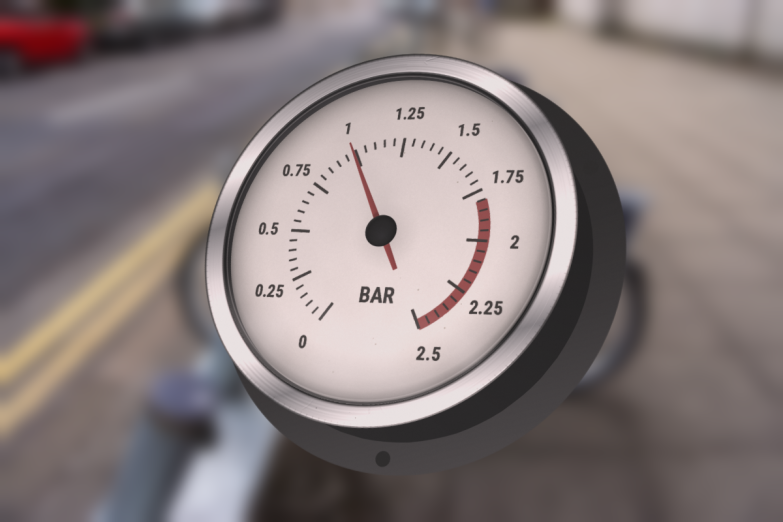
1 bar
